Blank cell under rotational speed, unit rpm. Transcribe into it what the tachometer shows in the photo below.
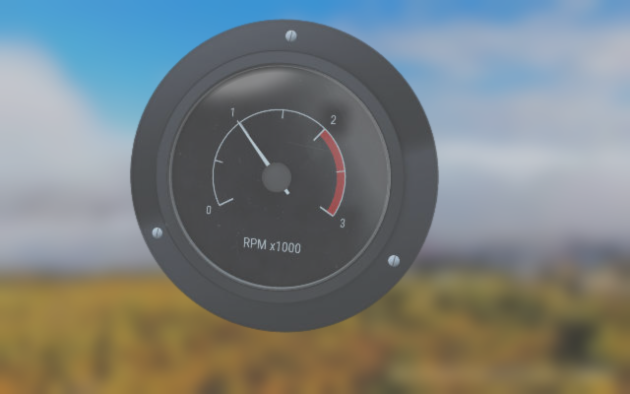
1000 rpm
